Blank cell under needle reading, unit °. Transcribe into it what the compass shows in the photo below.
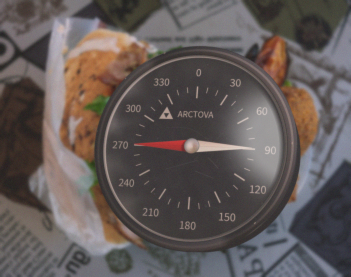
270 °
